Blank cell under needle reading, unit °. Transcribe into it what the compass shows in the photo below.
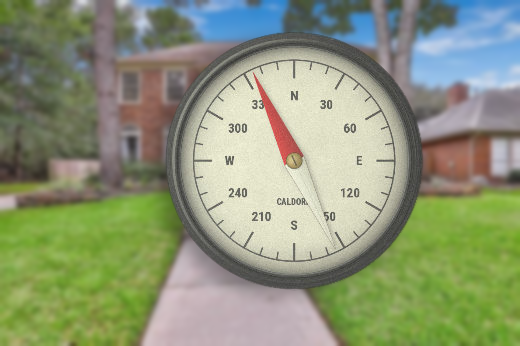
335 °
